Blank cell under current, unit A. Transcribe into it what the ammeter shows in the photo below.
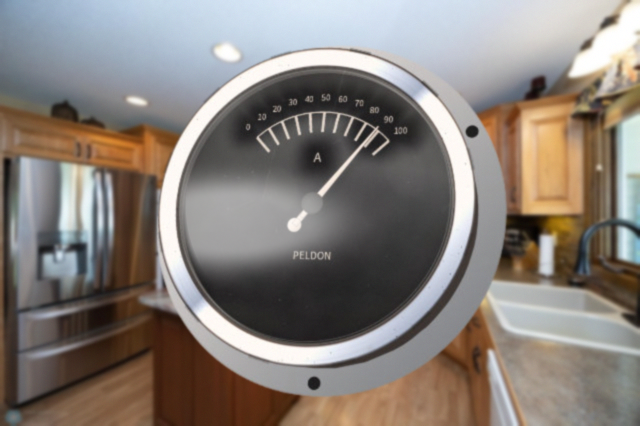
90 A
